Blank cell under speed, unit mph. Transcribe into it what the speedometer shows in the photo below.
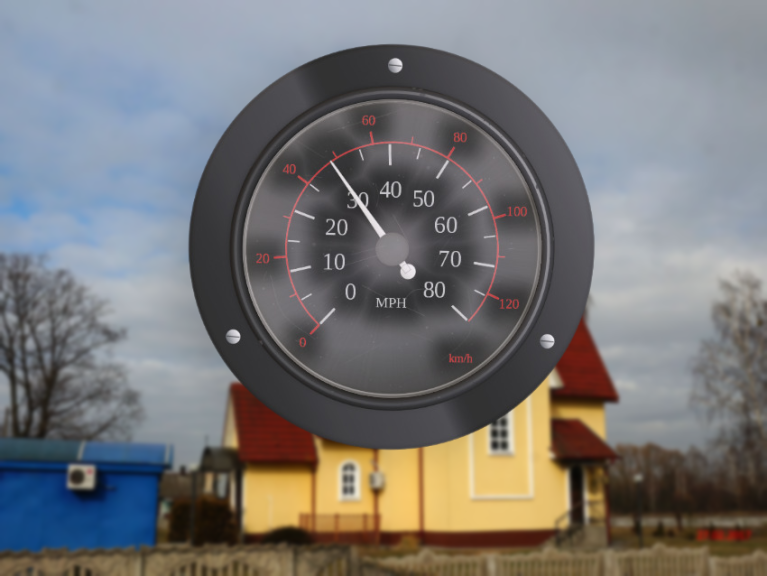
30 mph
